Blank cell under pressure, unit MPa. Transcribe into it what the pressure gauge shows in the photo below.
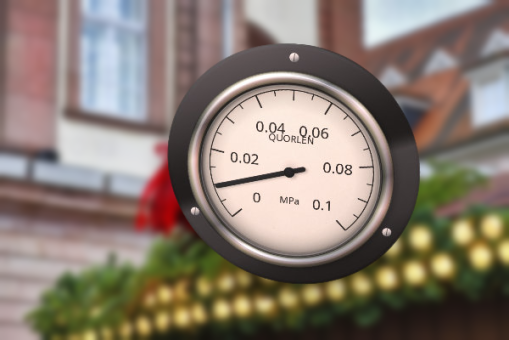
0.01 MPa
